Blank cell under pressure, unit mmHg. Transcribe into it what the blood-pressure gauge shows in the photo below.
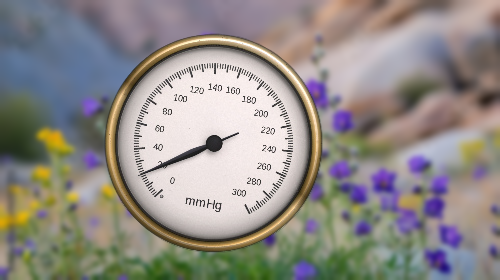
20 mmHg
